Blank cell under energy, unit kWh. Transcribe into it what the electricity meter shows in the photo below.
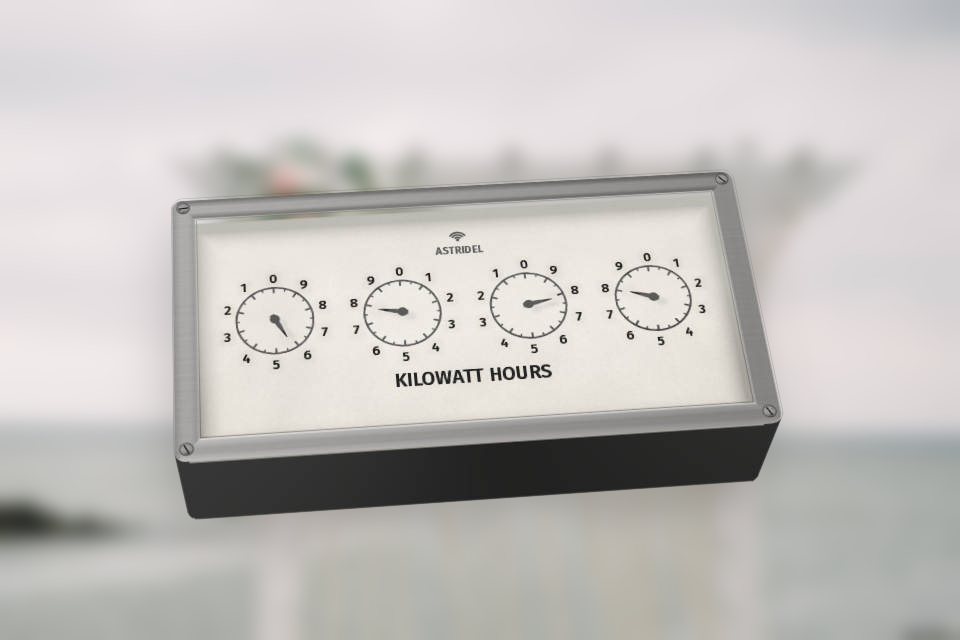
5778 kWh
